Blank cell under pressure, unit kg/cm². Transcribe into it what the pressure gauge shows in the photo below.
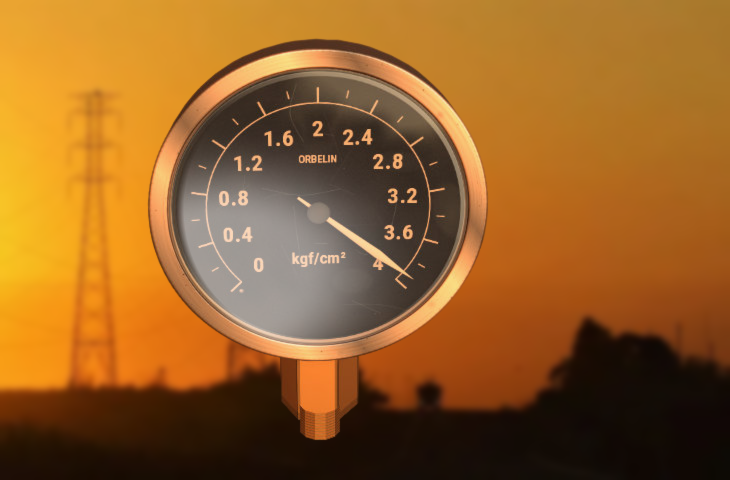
3.9 kg/cm²
